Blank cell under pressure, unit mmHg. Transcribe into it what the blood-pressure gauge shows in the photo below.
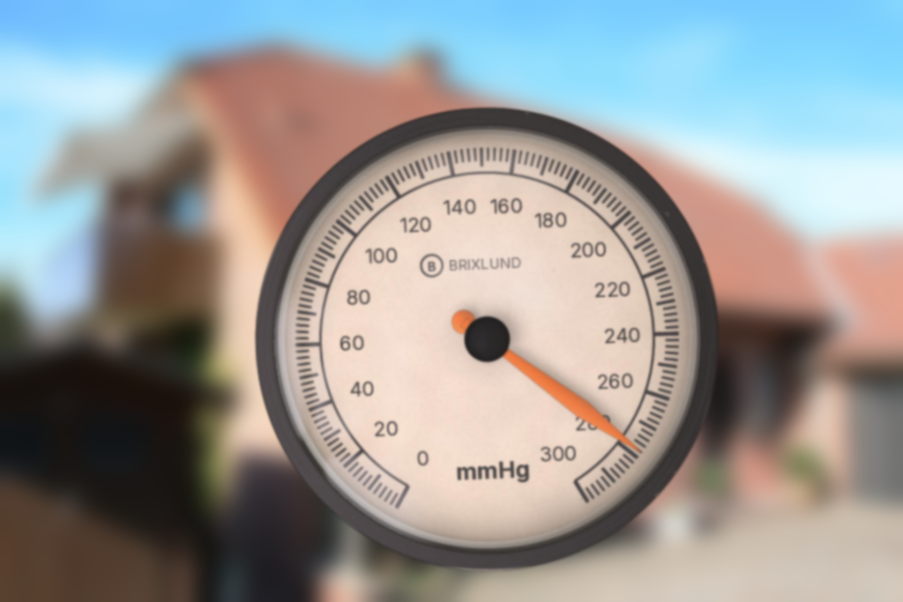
278 mmHg
